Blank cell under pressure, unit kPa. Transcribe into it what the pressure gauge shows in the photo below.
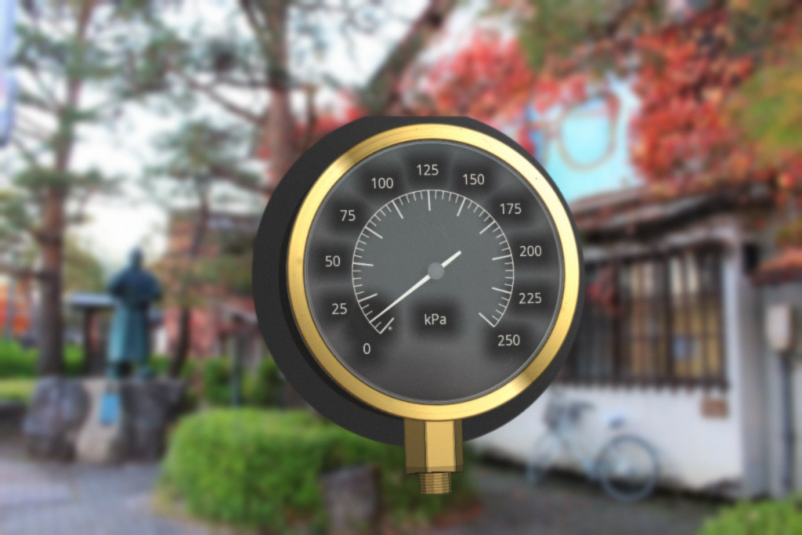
10 kPa
